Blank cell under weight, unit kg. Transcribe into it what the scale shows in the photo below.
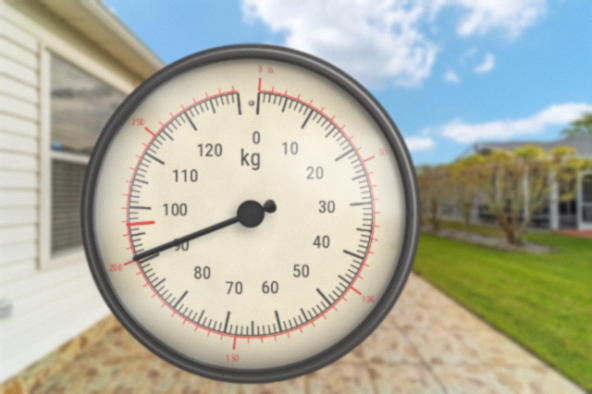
91 kg
